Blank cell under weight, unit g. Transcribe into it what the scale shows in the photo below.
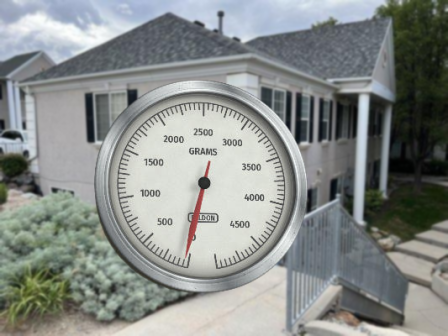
50 g
